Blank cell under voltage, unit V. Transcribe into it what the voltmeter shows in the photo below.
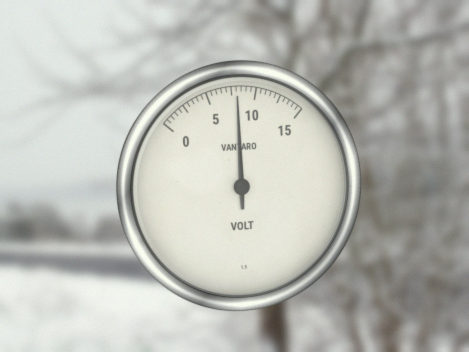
8 V
